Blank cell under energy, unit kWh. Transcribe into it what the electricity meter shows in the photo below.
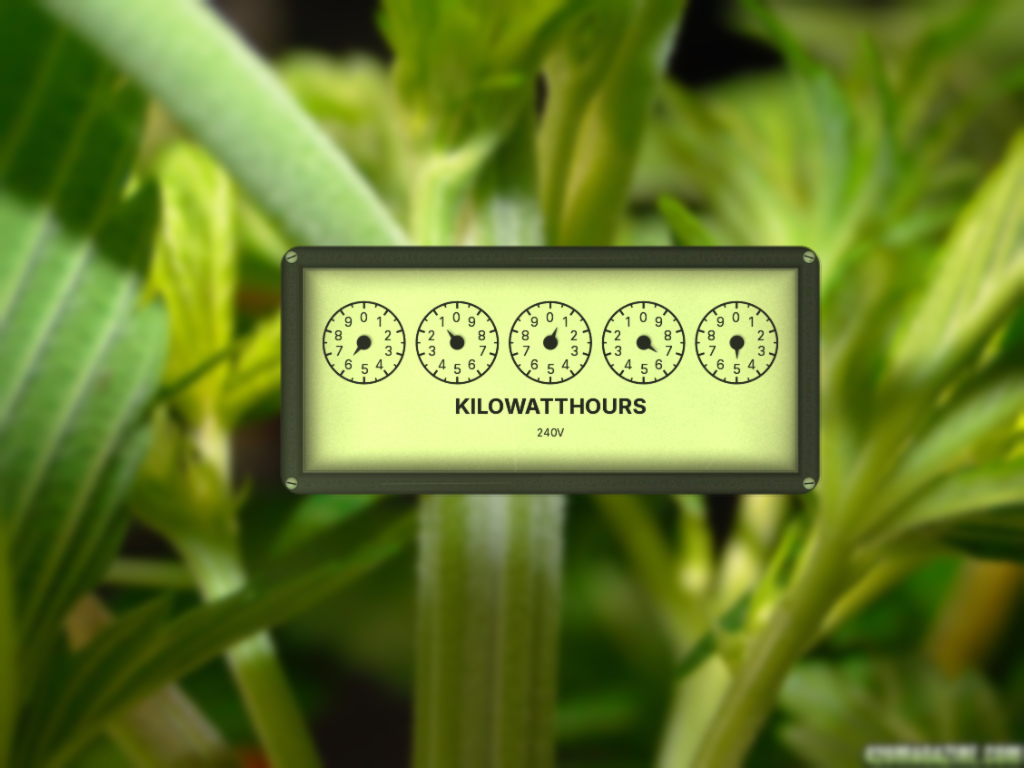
61065 kWh
